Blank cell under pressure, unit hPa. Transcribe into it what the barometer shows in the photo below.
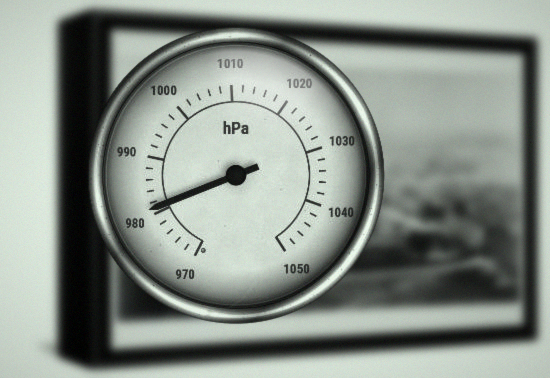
981 hPa
